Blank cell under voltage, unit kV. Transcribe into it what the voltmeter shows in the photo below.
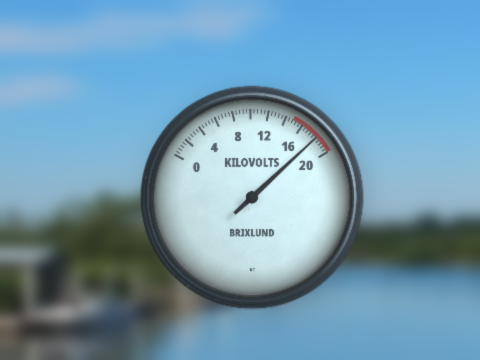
18 kV
